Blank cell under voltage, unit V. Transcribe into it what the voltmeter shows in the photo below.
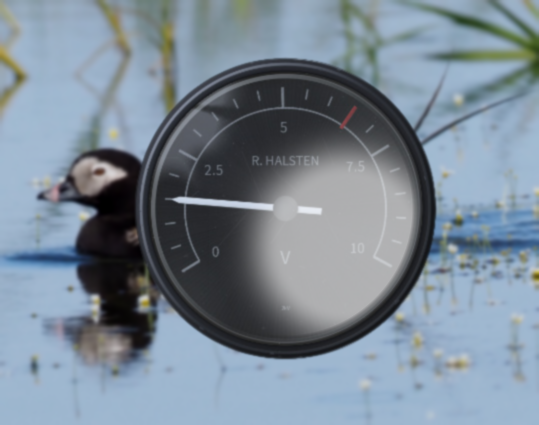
1.5 V
